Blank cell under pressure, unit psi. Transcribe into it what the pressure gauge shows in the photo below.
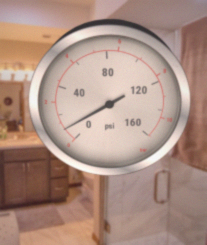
10 psi
